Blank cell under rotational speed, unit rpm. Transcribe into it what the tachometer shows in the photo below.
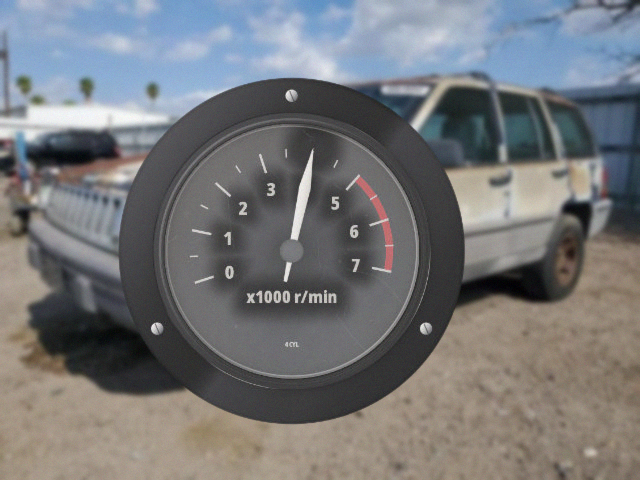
4000 rpm
